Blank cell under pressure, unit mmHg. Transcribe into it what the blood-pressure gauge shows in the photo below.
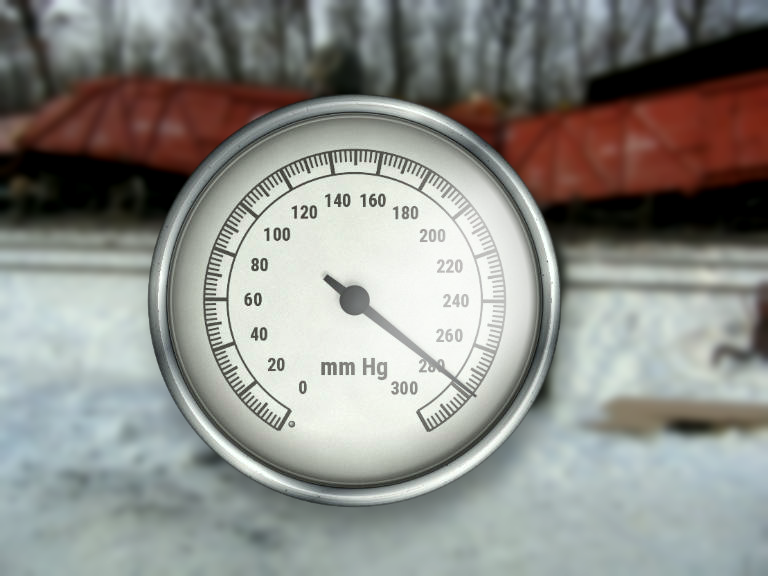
278 mmHg
